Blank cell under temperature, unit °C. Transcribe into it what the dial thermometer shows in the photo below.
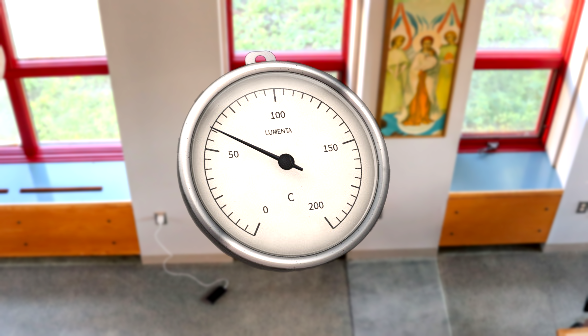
60 °C
